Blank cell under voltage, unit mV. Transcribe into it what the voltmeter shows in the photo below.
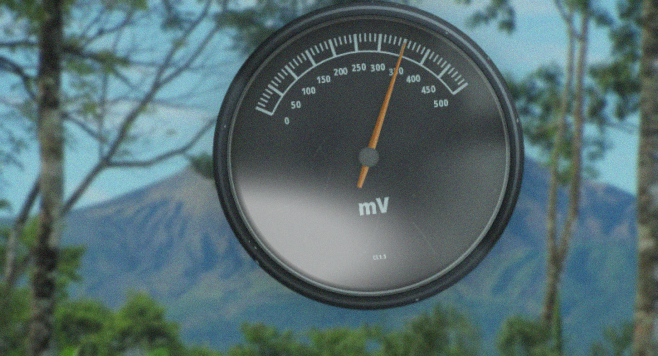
350 mV
